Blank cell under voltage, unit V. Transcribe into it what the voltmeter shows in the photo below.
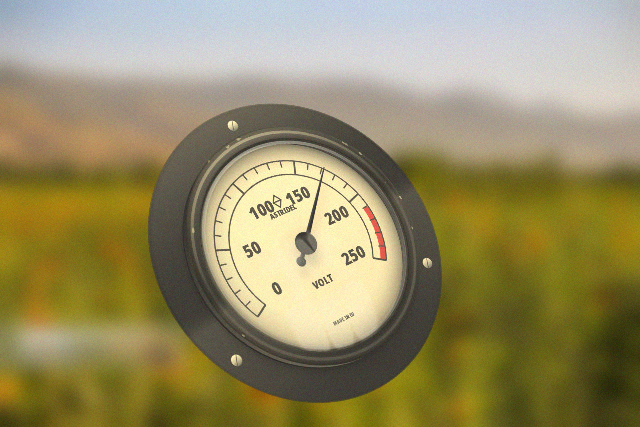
170 V
